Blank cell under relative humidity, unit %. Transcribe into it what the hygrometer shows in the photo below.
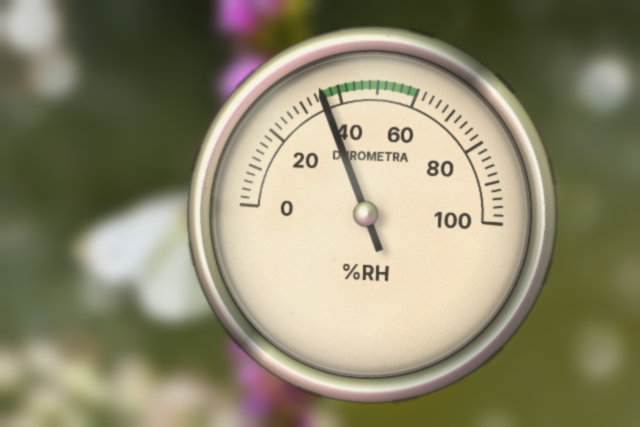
36 %
